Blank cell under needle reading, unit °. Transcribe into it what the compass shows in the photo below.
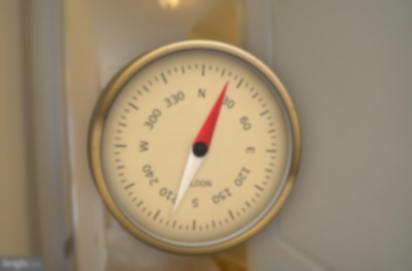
20 °
